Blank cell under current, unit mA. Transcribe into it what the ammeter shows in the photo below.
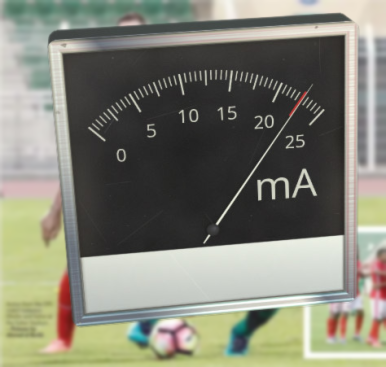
22.5 mA
